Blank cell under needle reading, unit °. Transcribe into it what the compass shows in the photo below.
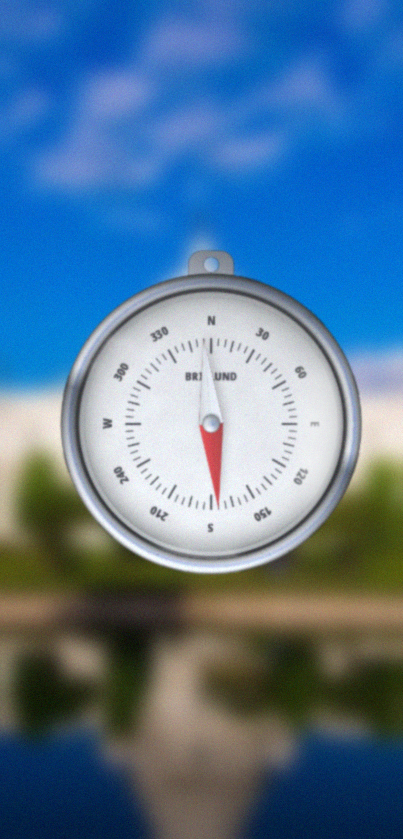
175 °
